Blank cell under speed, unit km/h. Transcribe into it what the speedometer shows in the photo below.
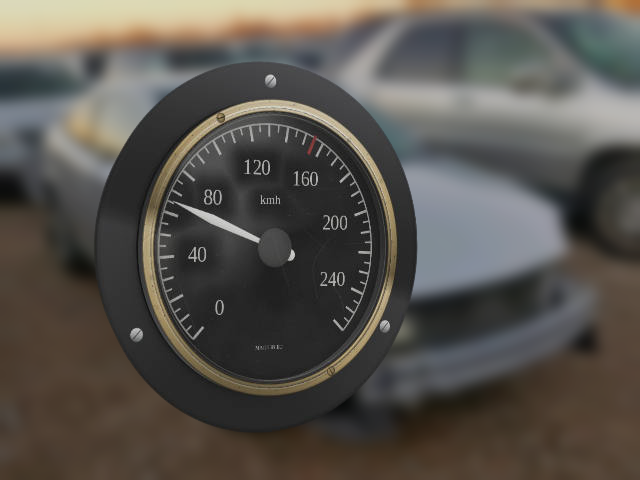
65 km/h
